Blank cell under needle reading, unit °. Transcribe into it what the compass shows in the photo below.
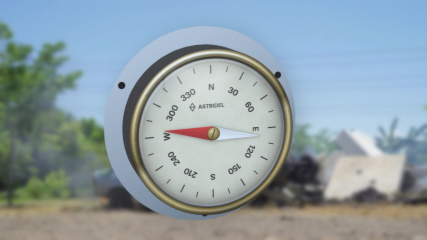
277.5 °
